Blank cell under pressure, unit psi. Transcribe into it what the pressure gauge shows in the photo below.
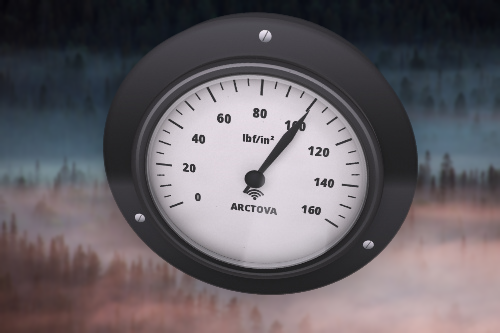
100 psi
